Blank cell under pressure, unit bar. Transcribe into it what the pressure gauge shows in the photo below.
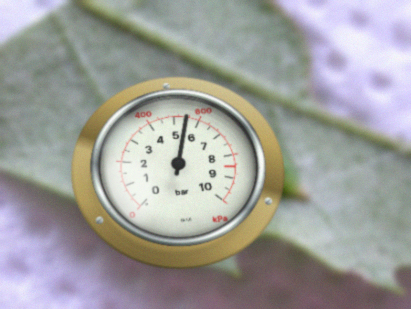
5.5 bar
